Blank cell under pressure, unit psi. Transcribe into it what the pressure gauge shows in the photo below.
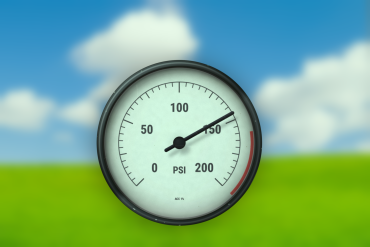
145 psi
